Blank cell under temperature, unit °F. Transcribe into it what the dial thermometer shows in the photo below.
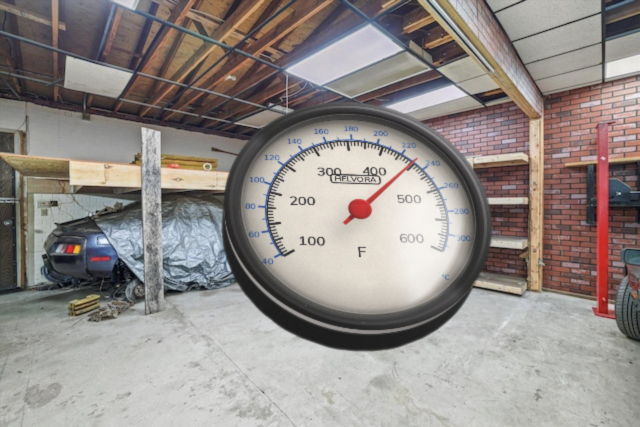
450 °F
